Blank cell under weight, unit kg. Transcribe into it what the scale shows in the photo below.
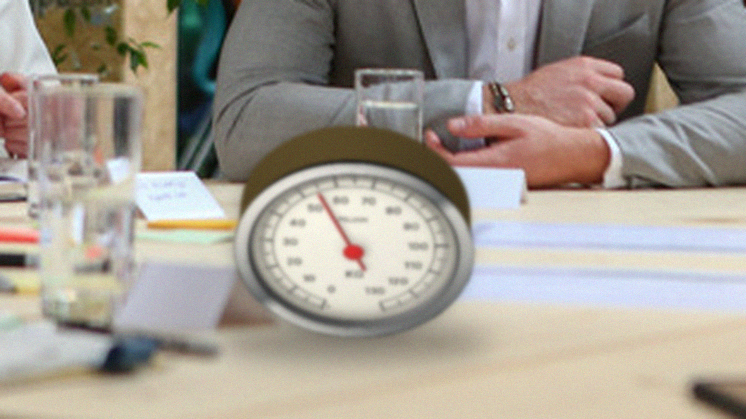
55 kg
